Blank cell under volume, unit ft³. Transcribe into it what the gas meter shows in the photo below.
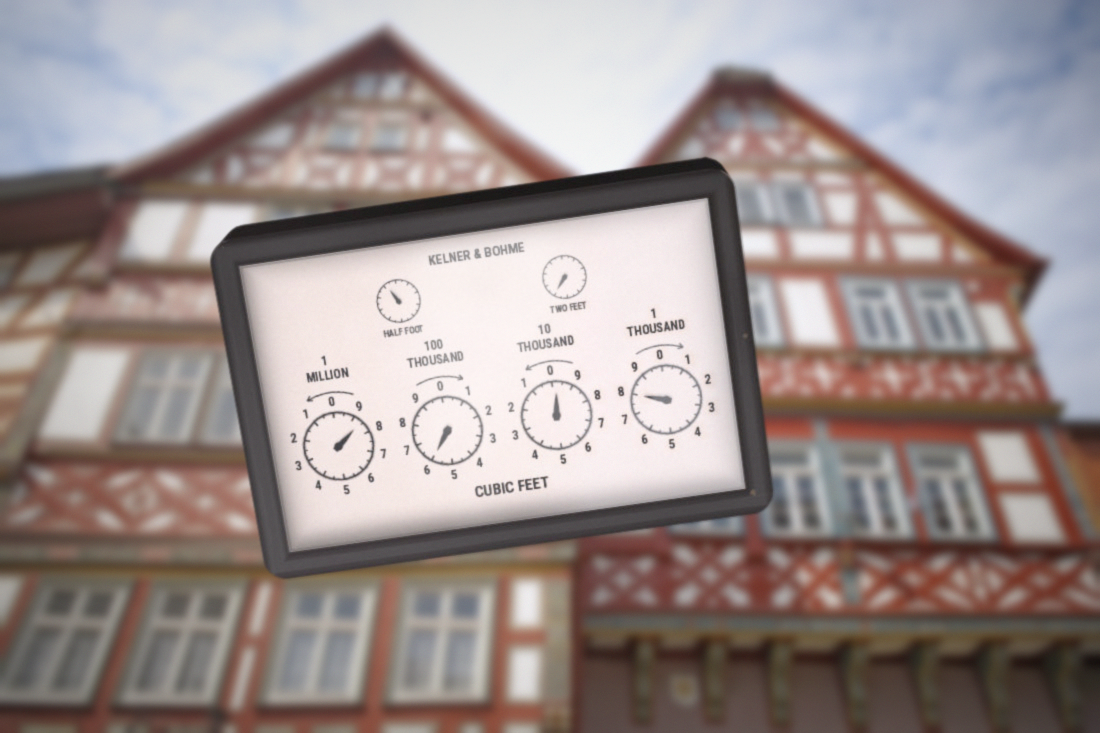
859800 ft³
